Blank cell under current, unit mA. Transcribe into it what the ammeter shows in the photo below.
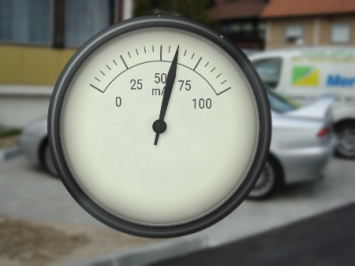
60 mA
